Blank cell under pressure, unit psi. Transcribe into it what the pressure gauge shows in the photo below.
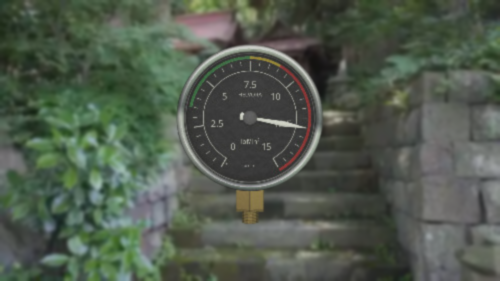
12.5 psi
